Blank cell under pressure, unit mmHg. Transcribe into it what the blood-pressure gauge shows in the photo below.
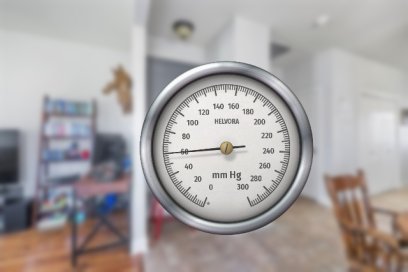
60 mmHg
